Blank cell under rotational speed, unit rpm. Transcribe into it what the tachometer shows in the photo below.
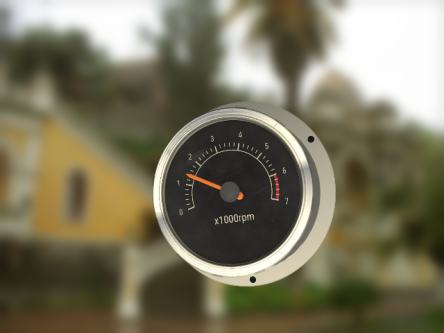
1400 rpm
